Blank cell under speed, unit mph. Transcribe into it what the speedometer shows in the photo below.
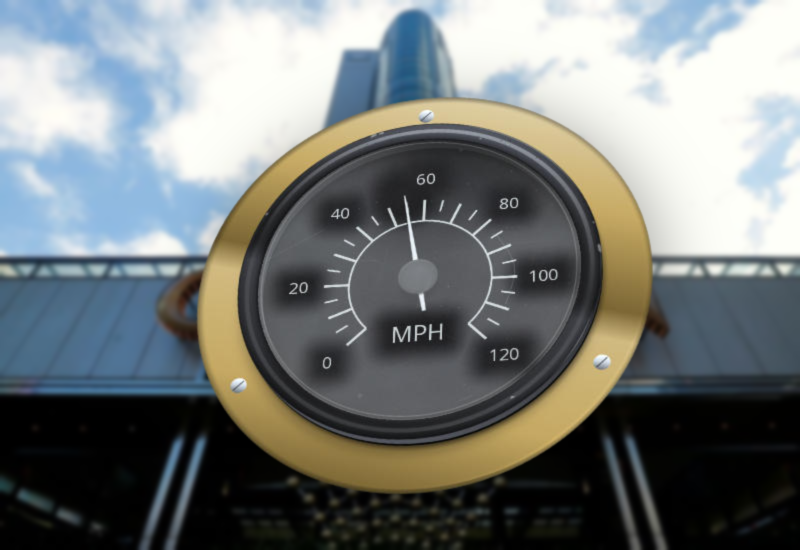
55 mph
